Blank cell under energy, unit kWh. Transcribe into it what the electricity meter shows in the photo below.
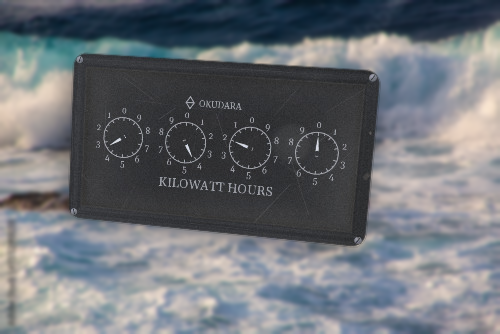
3420 kWh
